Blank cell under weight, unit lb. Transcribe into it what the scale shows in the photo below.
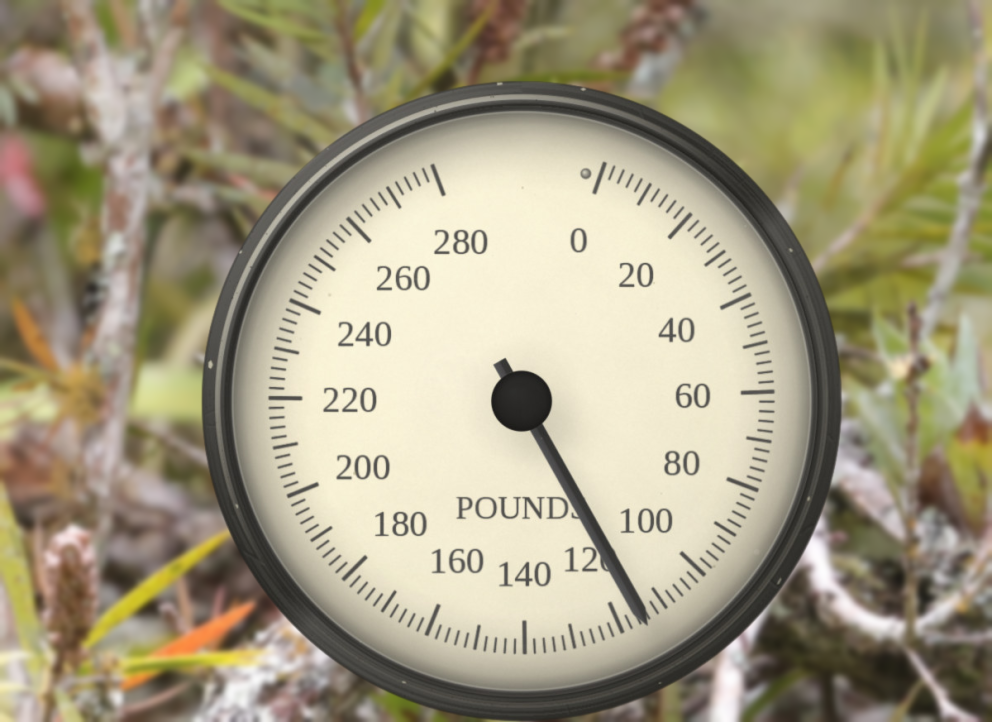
115 lb
